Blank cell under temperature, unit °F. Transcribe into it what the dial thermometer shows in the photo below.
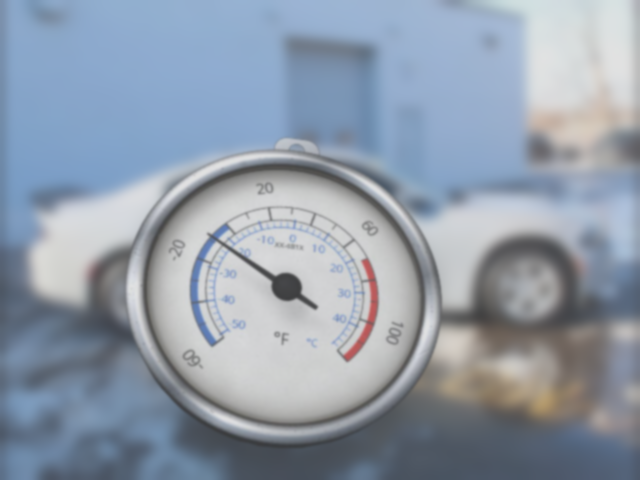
-10 °F
